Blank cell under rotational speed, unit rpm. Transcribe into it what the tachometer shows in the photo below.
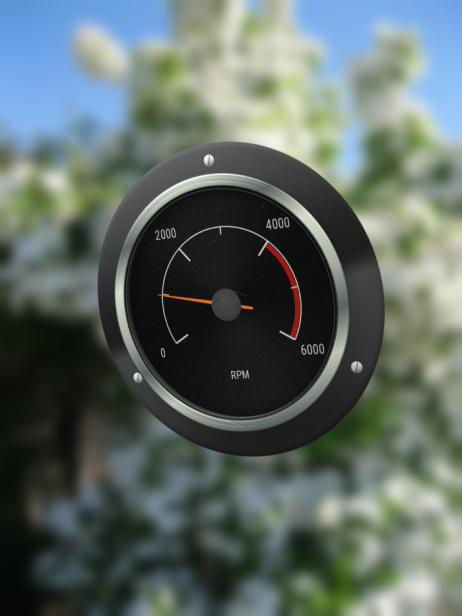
1000 rpm
